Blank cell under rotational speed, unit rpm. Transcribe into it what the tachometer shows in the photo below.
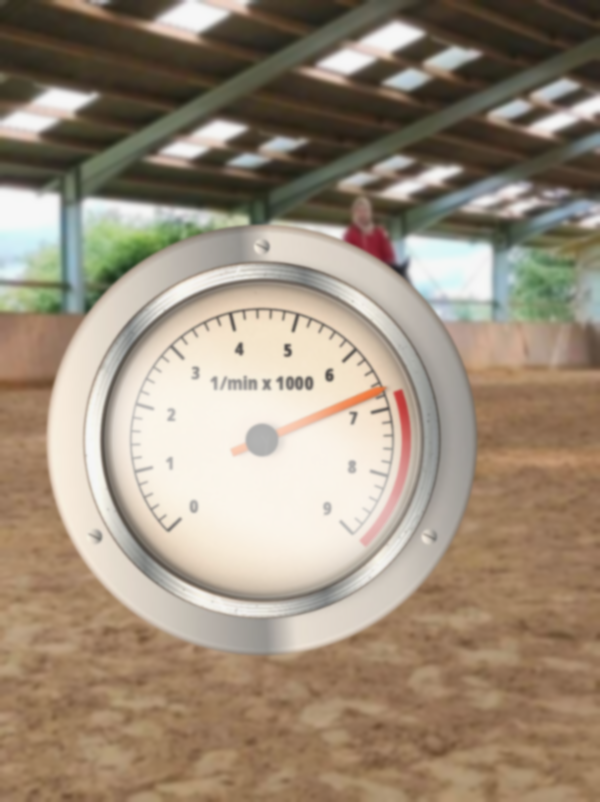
6700 rpm
